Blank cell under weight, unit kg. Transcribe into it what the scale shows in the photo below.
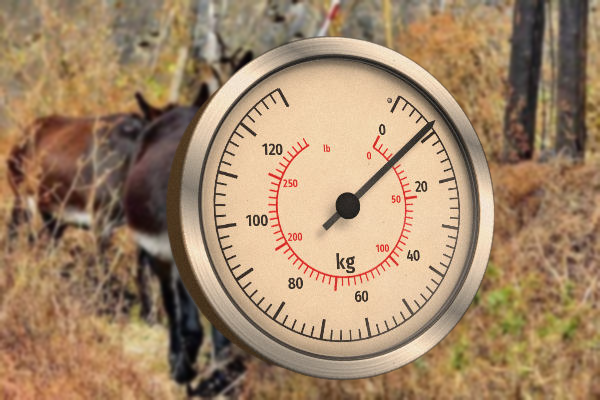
8 kg
